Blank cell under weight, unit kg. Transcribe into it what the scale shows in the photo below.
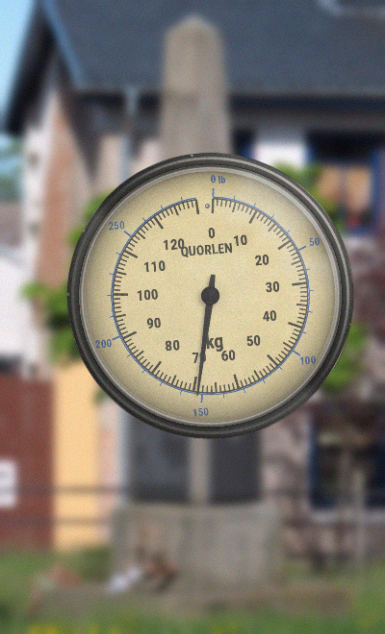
69 kg
